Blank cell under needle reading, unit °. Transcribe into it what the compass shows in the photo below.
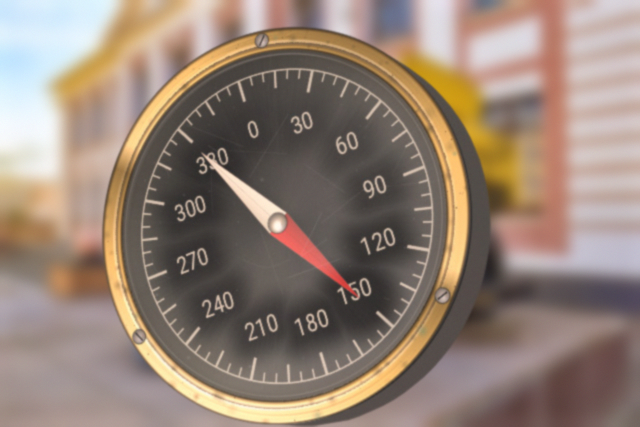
150 °
